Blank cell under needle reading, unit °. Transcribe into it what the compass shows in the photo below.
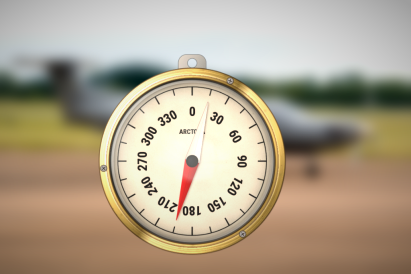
195 °
